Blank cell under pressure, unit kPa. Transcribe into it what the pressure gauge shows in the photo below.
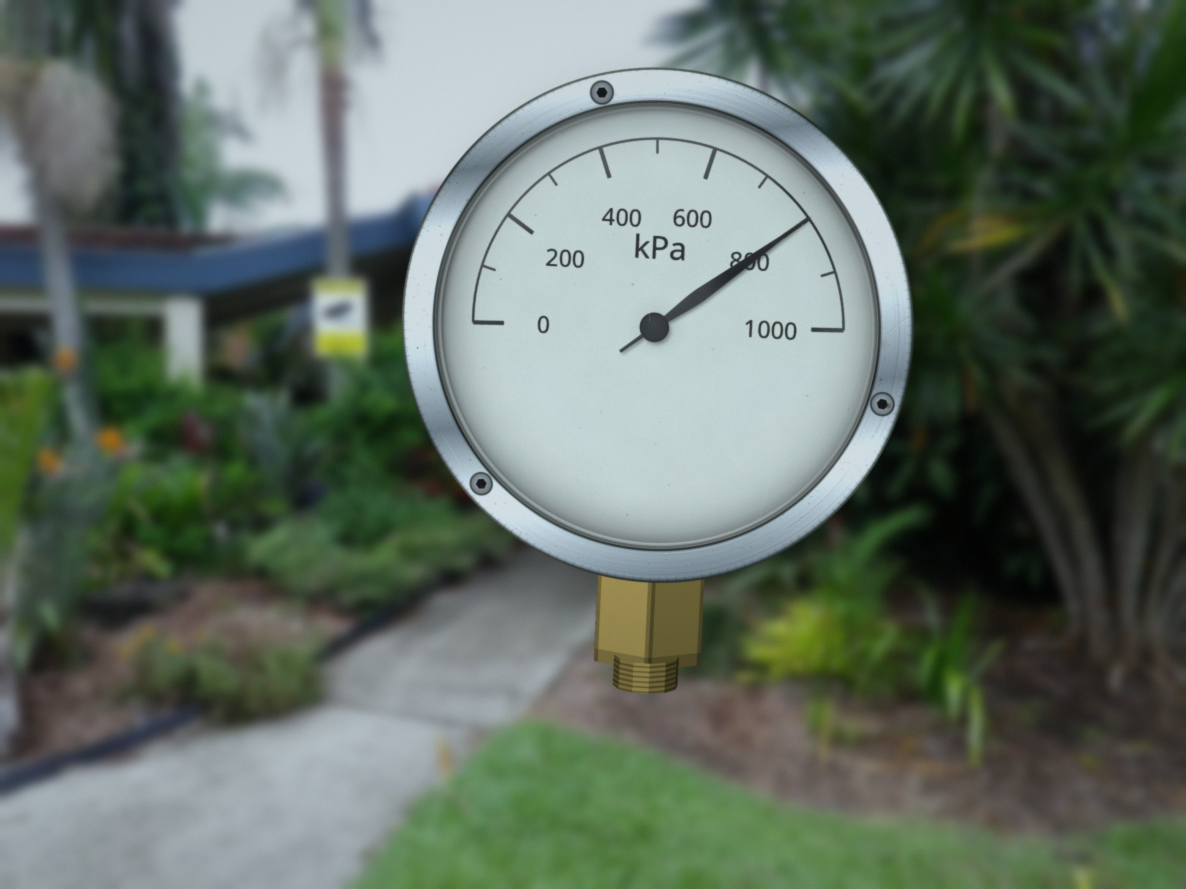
800 kPa
